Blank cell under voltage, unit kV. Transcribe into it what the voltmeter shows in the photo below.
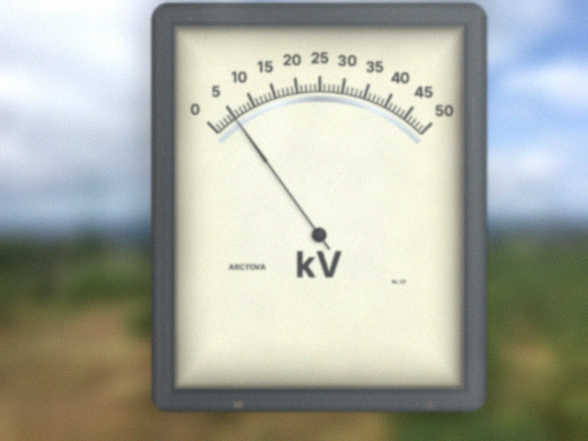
5 kV
